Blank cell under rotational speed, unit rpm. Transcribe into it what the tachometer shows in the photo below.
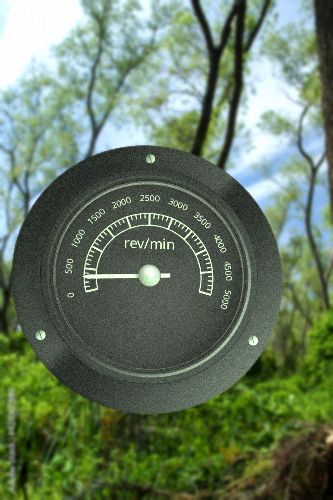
300 rpm
